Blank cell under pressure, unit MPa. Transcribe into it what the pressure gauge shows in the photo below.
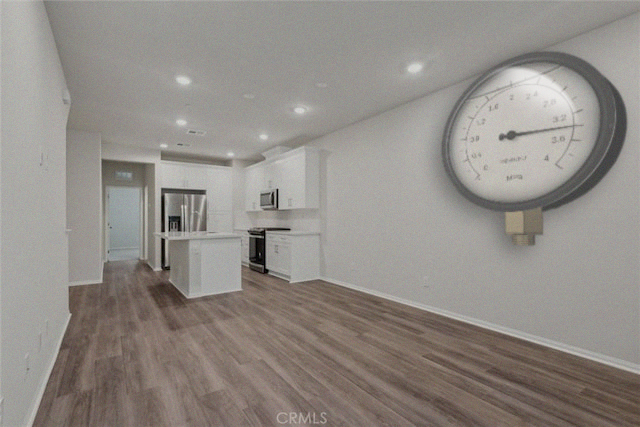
3.4 MPa
